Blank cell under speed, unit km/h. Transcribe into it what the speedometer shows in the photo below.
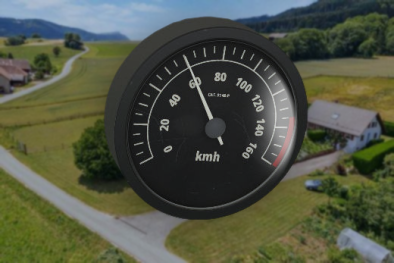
60 km/h
